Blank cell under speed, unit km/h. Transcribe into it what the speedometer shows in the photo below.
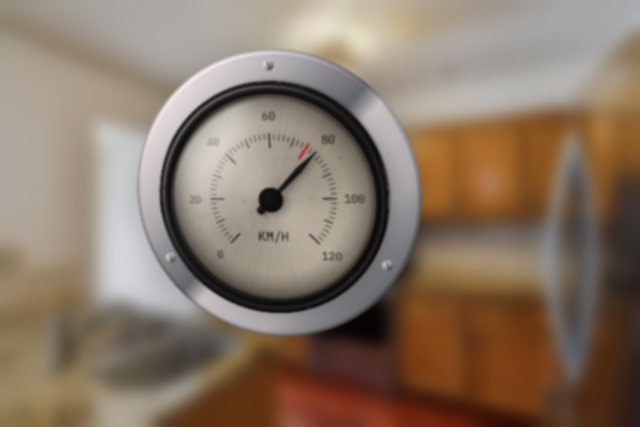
80 km/h
